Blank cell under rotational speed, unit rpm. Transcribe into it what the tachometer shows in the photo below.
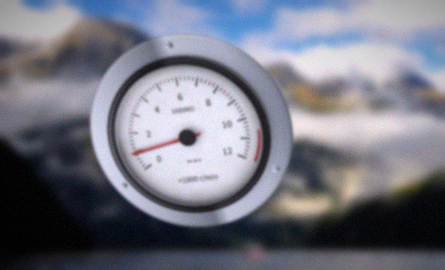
1000 rpm
